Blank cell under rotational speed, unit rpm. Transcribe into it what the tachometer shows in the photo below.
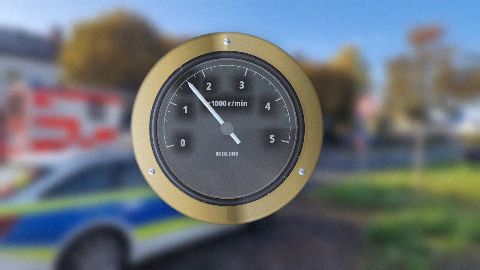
1600 rpm
